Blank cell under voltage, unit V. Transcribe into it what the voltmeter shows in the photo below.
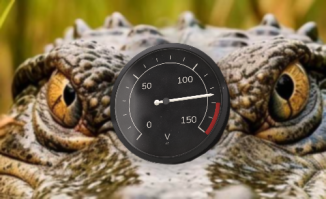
125 V
